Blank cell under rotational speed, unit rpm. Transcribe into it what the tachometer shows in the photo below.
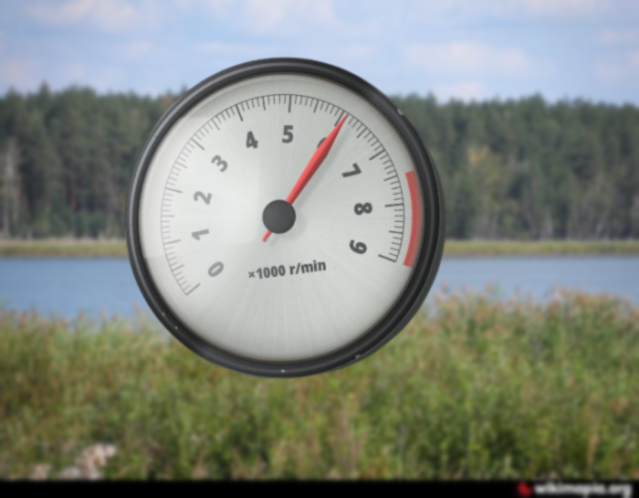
6100 rpm
